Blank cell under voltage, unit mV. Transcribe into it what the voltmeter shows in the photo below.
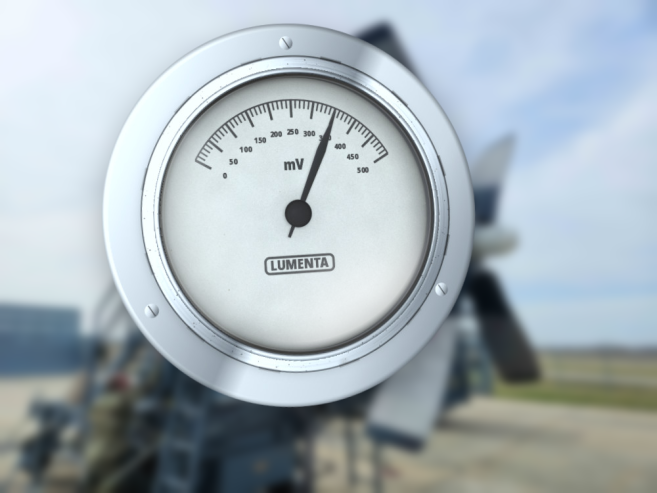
350 mV
